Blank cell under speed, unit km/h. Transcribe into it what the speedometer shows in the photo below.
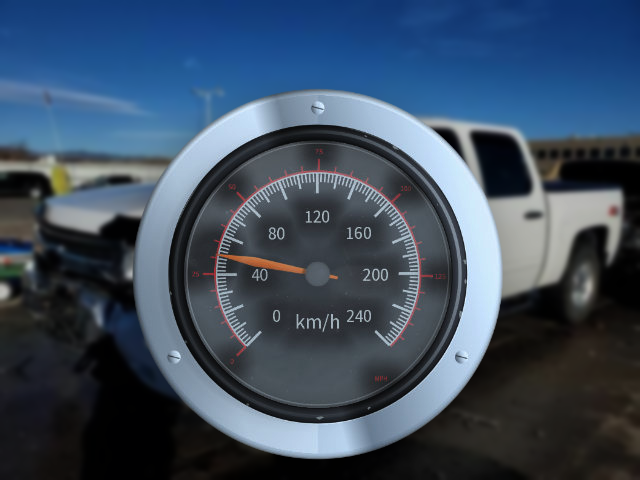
50 km/h
